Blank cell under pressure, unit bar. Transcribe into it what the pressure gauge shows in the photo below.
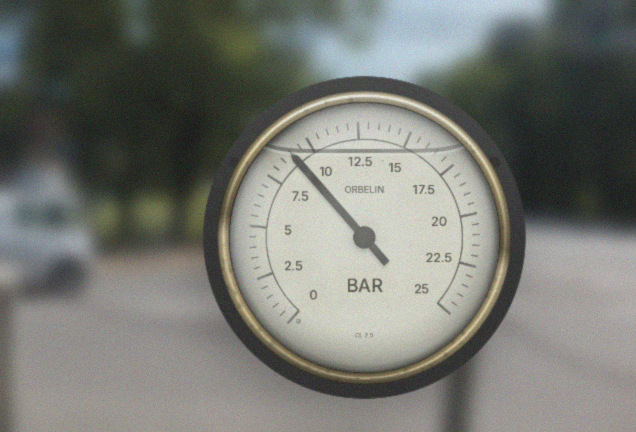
9 bar
